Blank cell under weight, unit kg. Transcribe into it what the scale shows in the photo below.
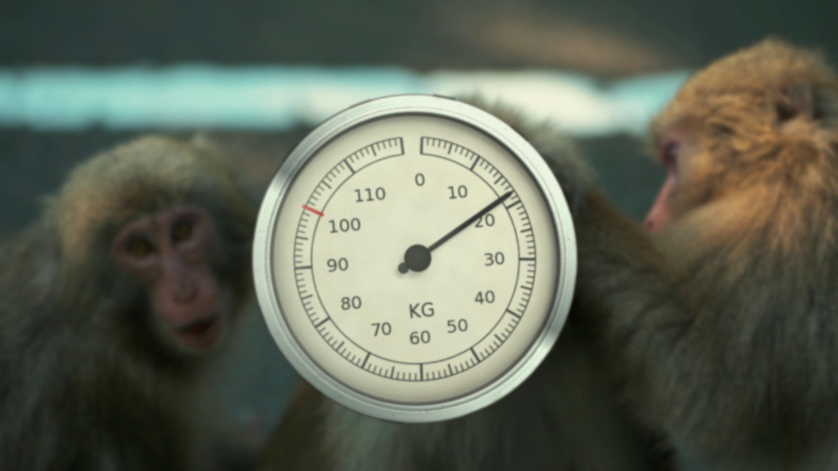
18 kg
